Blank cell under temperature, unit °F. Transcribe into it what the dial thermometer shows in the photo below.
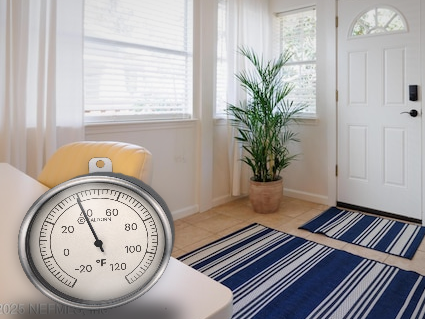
40 °F
